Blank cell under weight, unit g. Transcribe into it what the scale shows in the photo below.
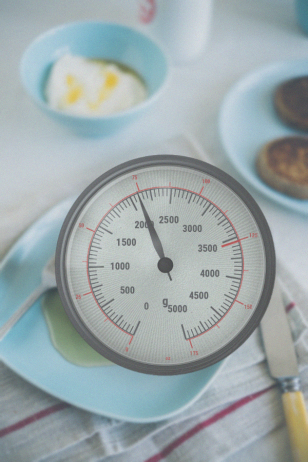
2100 g
